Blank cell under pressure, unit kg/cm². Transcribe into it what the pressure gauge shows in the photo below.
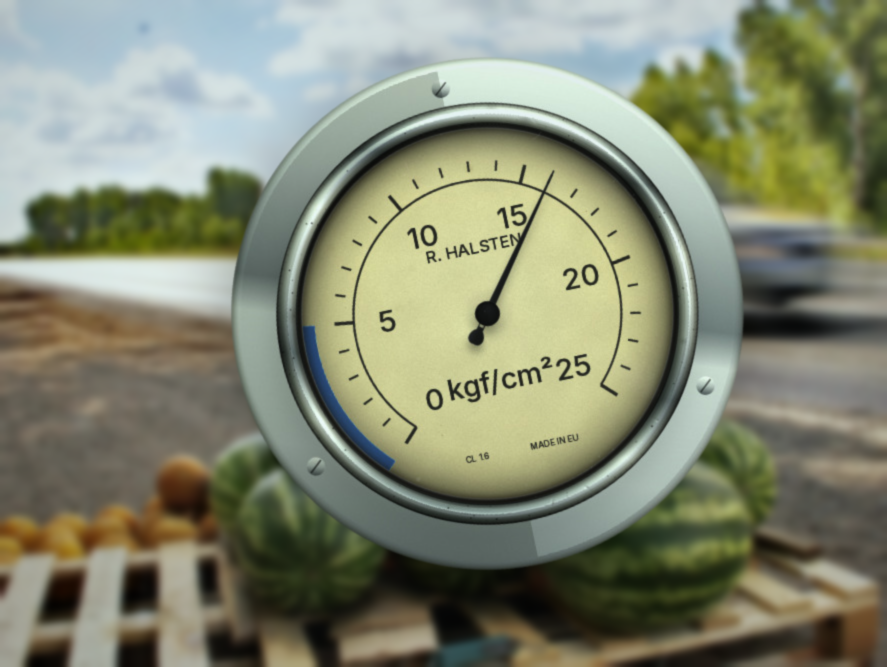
16 kg/cm²
